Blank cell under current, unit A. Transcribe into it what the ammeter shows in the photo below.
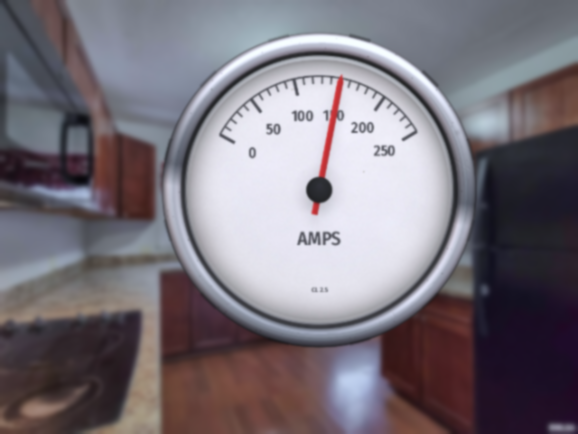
150 A
